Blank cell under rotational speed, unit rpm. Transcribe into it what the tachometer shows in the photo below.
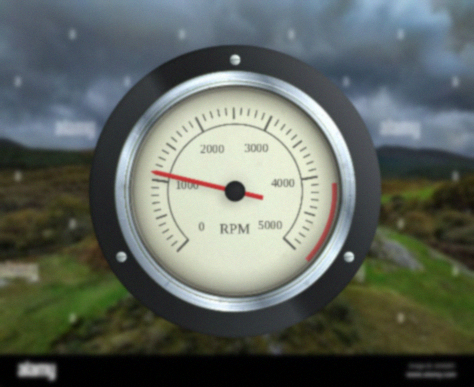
1100 rpm
